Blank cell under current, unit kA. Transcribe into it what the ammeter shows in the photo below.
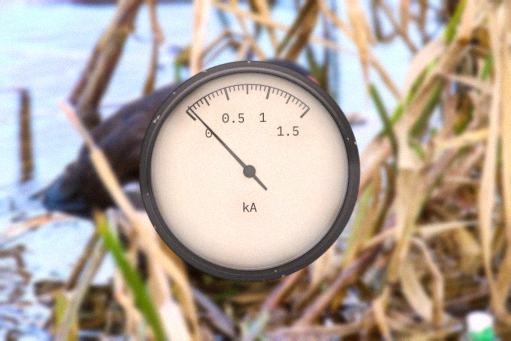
0.05 kA
